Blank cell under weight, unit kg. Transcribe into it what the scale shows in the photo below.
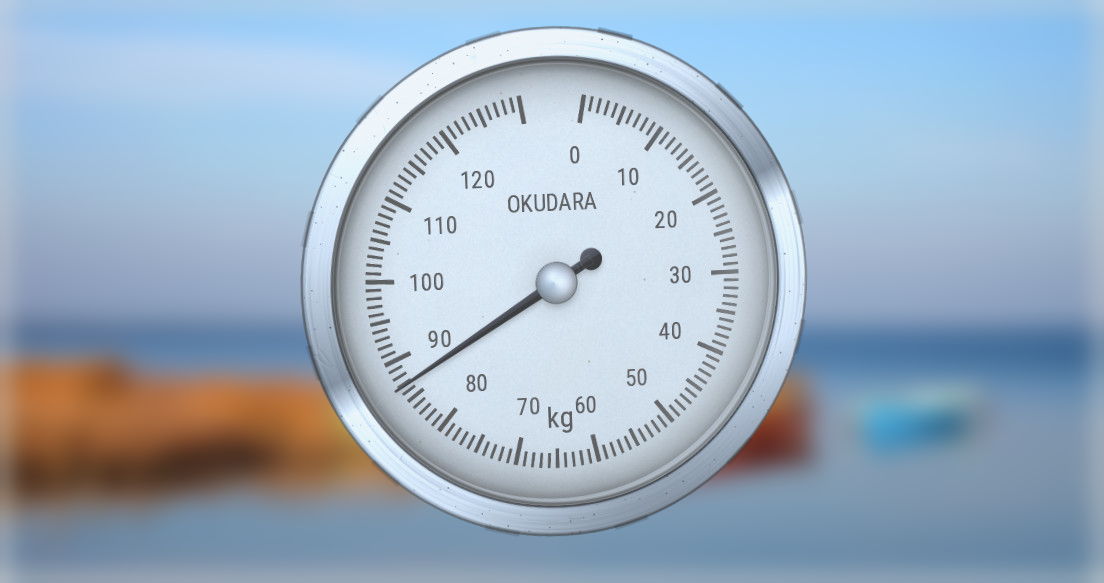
87 kg
